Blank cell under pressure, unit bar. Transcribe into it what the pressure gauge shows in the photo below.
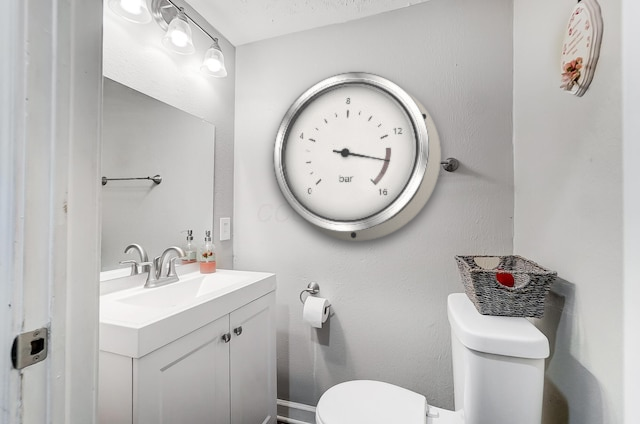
14 bar
